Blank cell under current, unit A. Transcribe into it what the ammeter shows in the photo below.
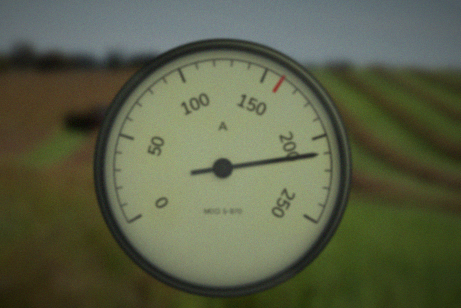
210 A
